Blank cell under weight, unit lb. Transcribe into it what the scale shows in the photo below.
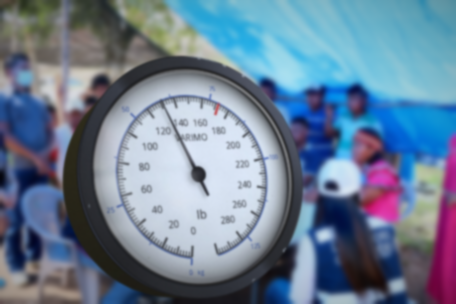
130 lb
